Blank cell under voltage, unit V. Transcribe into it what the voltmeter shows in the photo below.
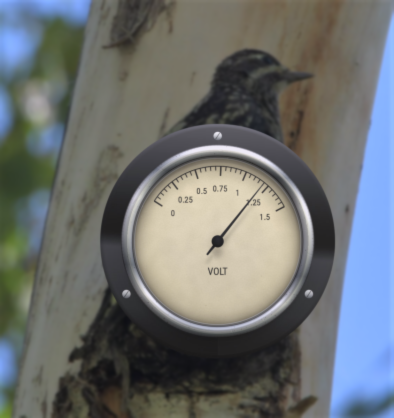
1.2 V
